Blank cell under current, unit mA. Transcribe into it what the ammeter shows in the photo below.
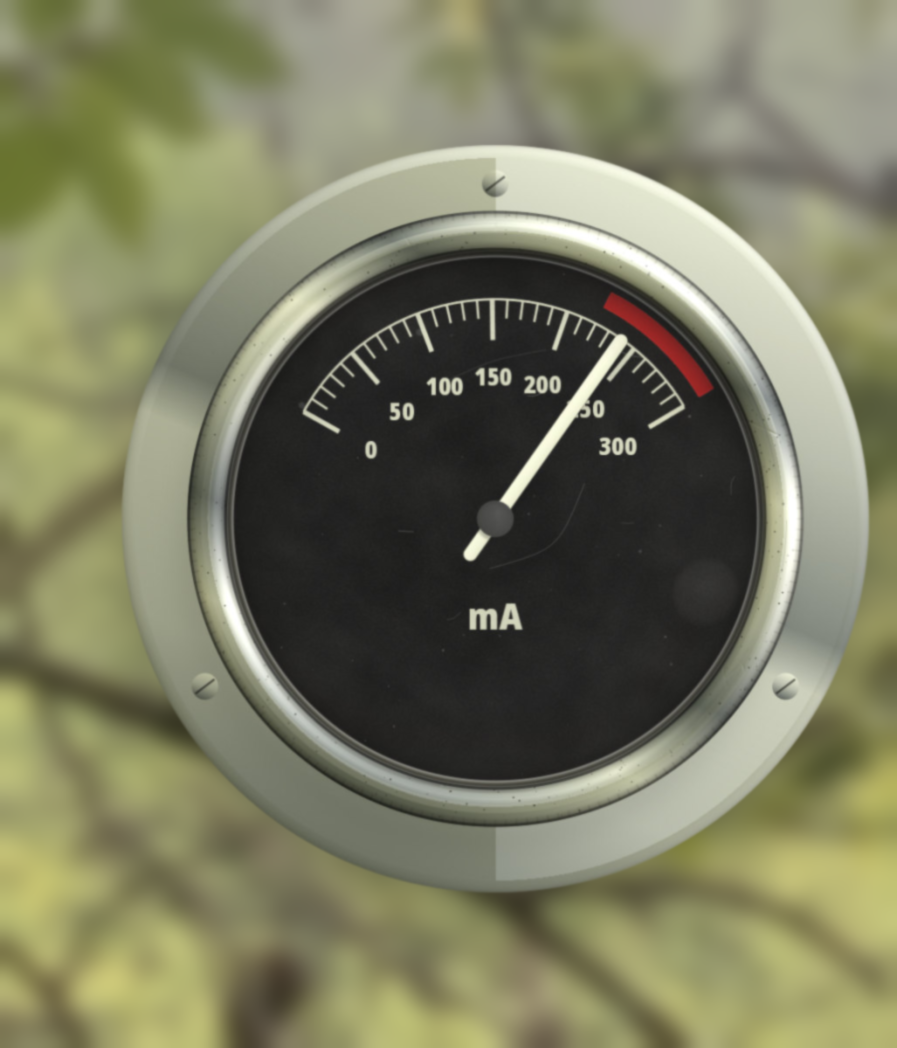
240 mA
